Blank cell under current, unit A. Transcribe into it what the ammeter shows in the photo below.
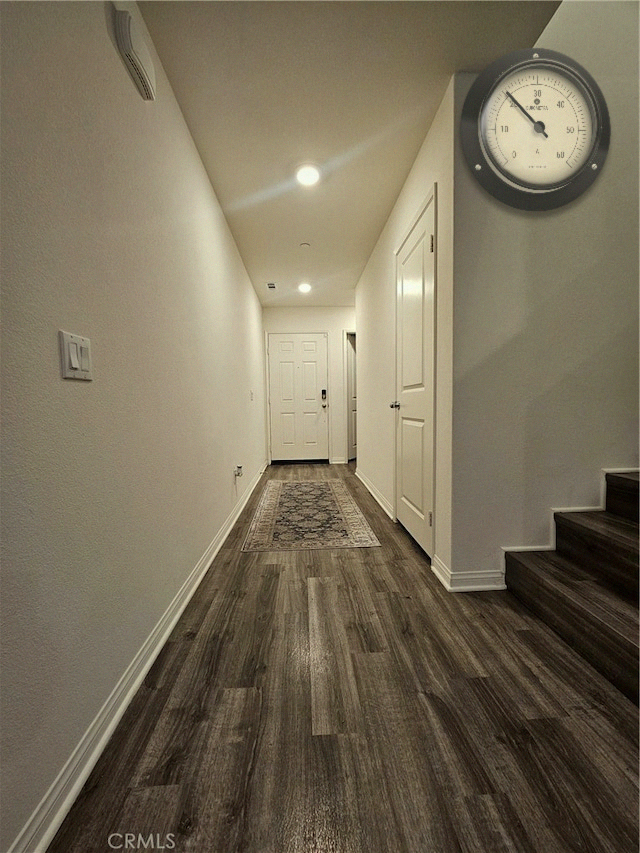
20 A
